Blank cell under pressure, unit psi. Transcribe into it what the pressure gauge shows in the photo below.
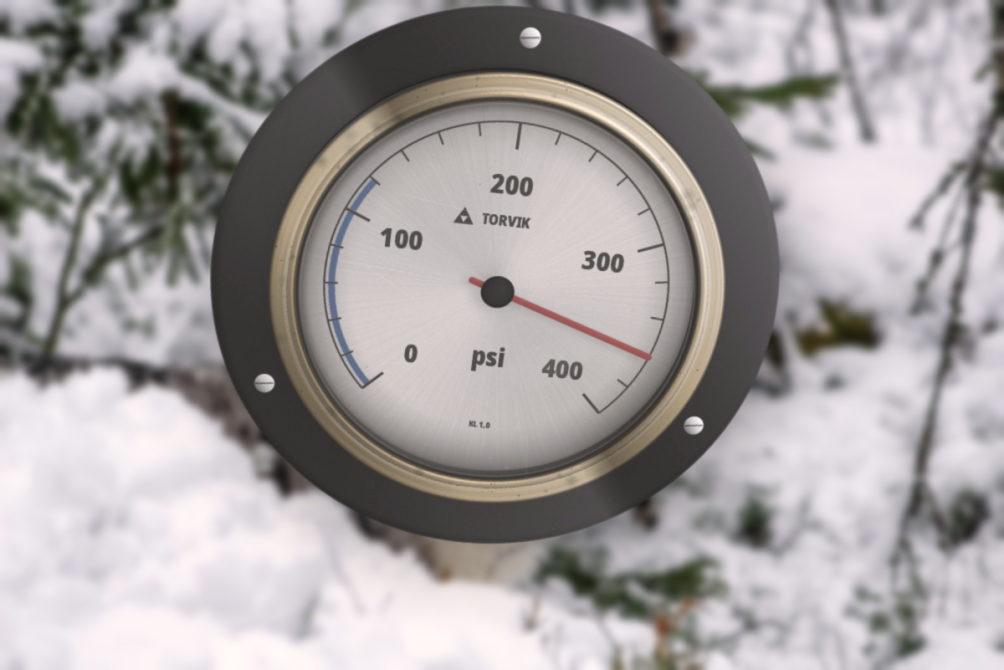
360 psi
